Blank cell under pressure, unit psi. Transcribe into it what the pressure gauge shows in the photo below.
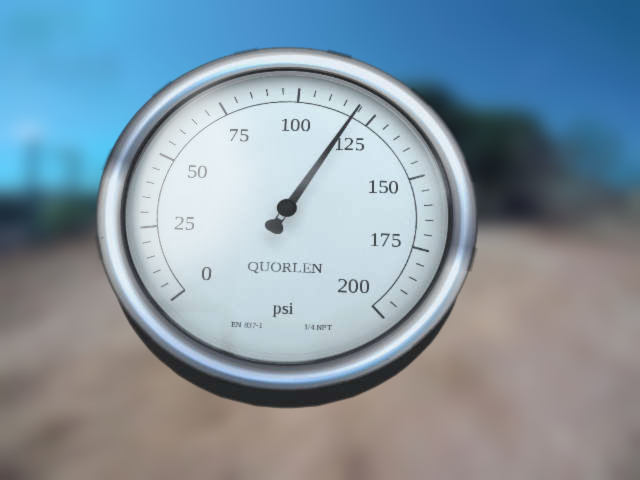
120 psi
